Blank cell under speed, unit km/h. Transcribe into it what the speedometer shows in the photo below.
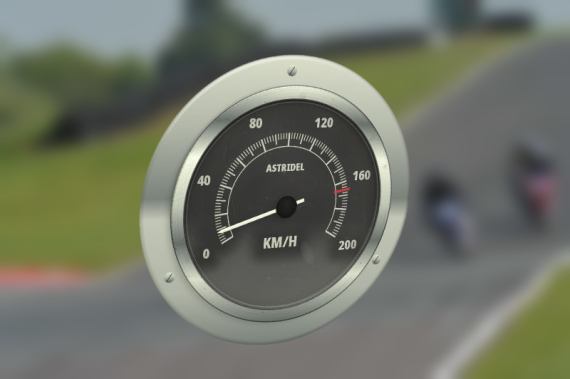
10 km/h
